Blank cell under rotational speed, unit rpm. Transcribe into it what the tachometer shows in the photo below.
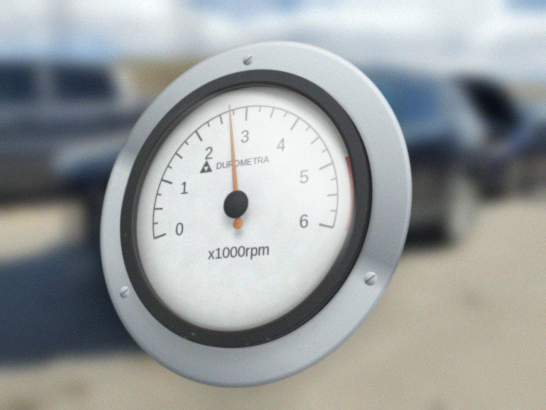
2750 rpm
